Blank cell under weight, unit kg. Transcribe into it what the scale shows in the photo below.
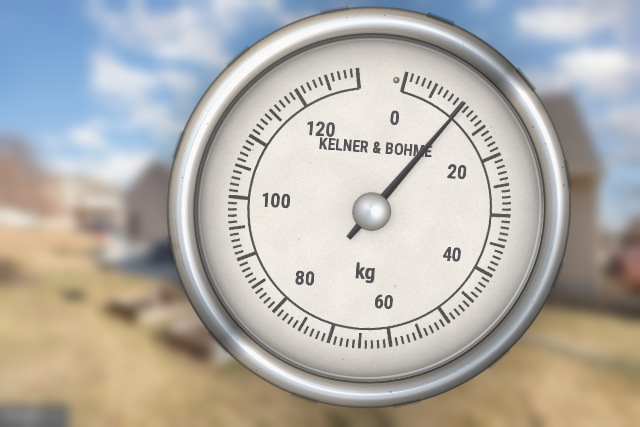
10 kg
